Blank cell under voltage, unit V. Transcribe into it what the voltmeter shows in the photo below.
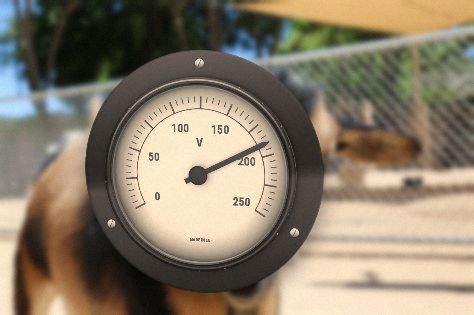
190 V
